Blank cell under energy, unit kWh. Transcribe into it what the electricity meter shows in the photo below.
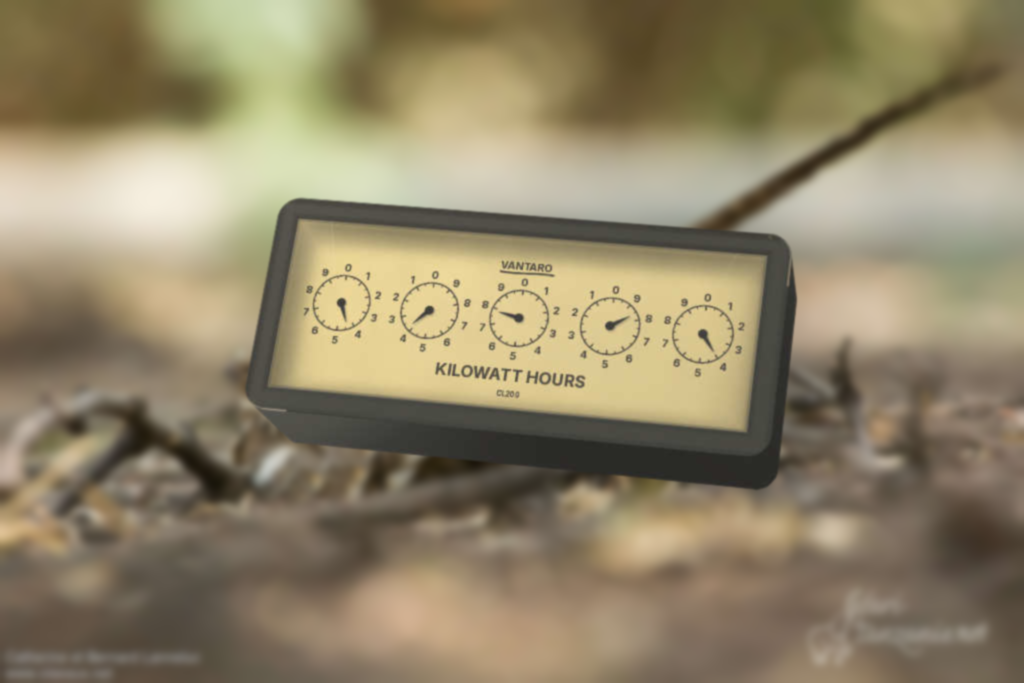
43784 kWh
